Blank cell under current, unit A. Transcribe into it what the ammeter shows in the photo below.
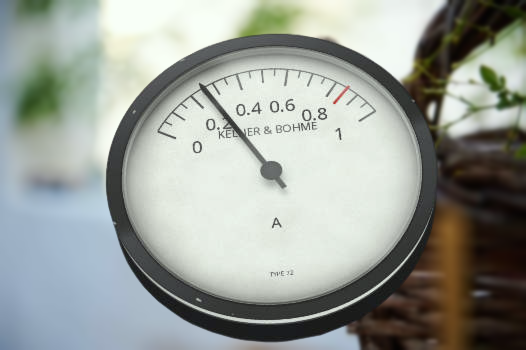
0.25 A
